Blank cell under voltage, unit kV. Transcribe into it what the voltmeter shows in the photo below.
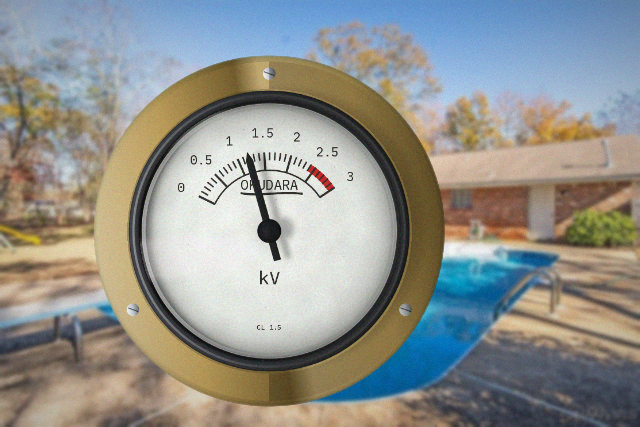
1.2 kV
